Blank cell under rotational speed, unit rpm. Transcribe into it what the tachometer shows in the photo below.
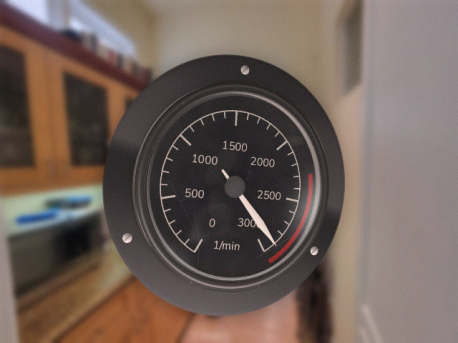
2900 rpm
